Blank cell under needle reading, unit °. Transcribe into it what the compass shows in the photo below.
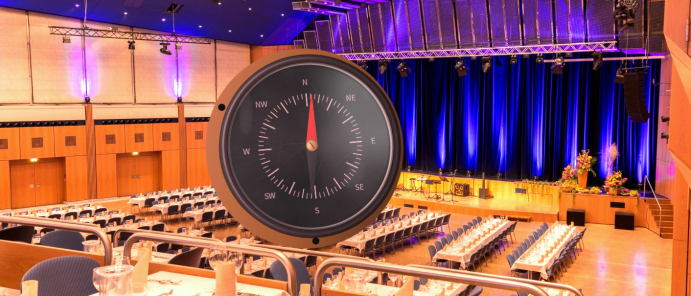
5 °
